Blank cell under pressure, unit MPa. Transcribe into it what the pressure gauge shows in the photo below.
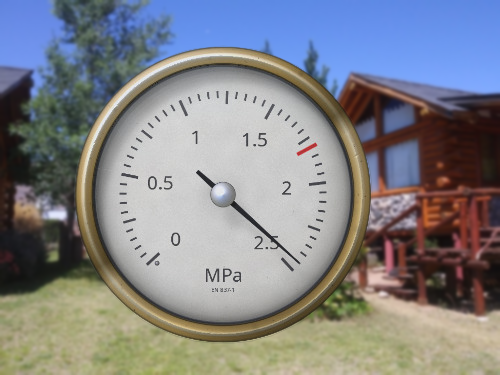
2.45 MPa
